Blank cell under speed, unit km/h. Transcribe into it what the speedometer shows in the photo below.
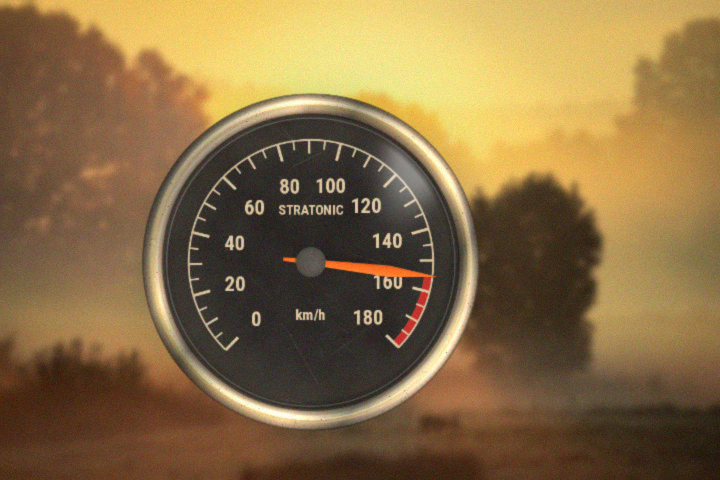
155 km/h
